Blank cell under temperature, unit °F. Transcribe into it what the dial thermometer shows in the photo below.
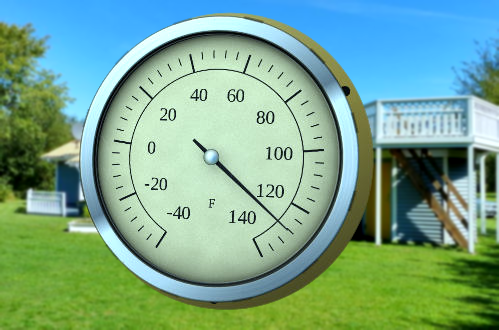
128 °F
